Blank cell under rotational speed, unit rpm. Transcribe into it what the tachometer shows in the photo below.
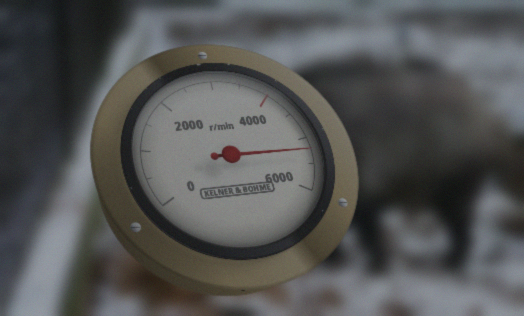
5250 rpm
